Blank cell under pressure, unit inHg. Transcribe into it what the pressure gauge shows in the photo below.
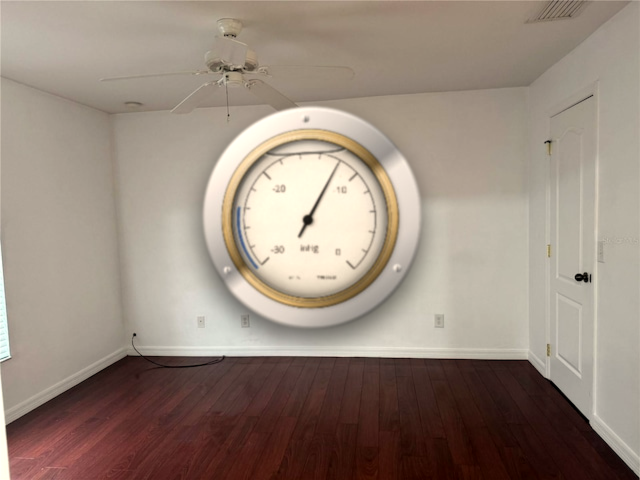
-12 inHg
